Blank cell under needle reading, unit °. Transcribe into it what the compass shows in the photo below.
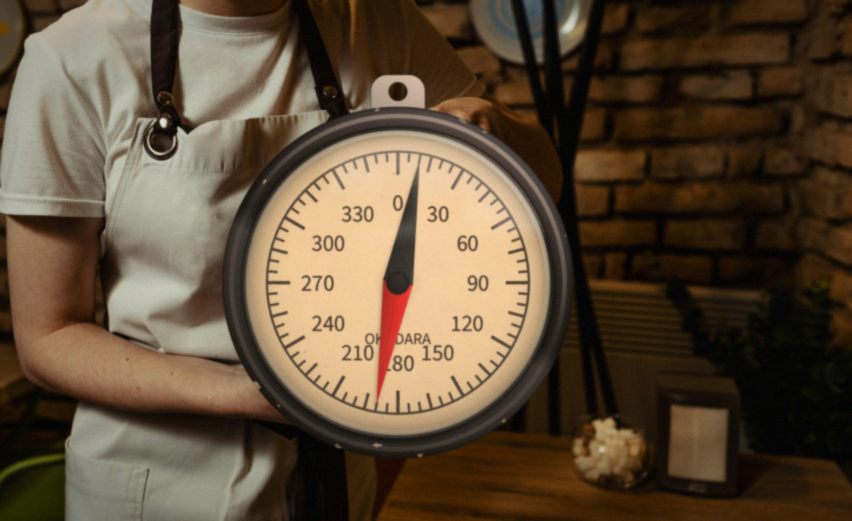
190 °
